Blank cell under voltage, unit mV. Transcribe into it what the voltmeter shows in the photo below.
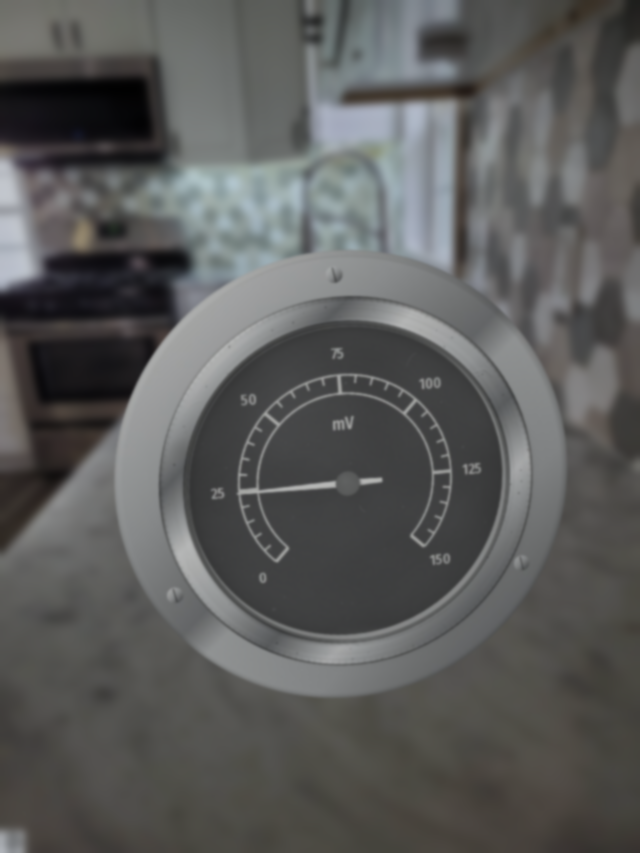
25 mV
